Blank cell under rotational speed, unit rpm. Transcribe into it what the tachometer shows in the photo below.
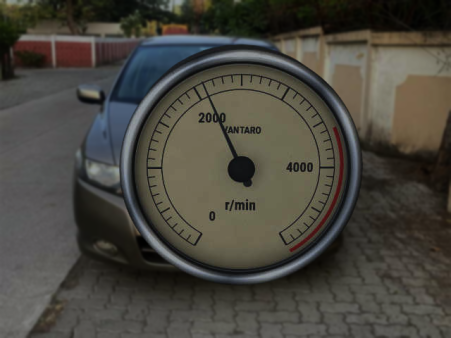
2100 rpm
